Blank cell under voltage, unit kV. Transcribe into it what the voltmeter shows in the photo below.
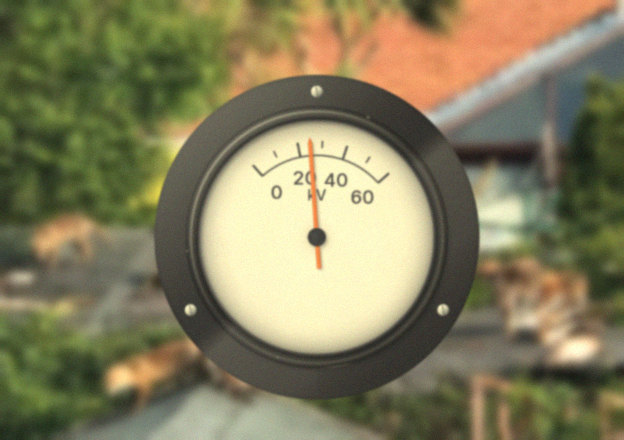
25 kV
